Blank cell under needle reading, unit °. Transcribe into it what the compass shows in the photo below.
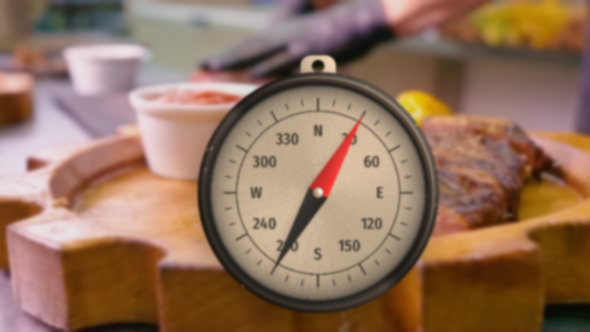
30 °
